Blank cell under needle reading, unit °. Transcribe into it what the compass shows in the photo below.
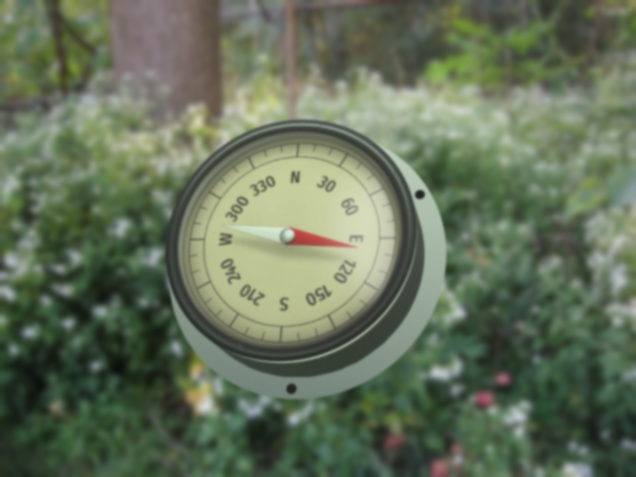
100 °
